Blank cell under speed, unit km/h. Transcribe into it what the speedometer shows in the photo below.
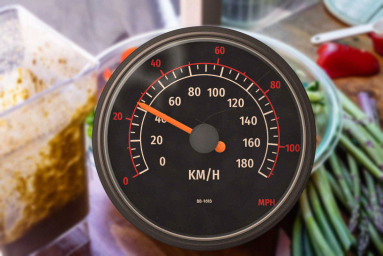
42.5 km/h
